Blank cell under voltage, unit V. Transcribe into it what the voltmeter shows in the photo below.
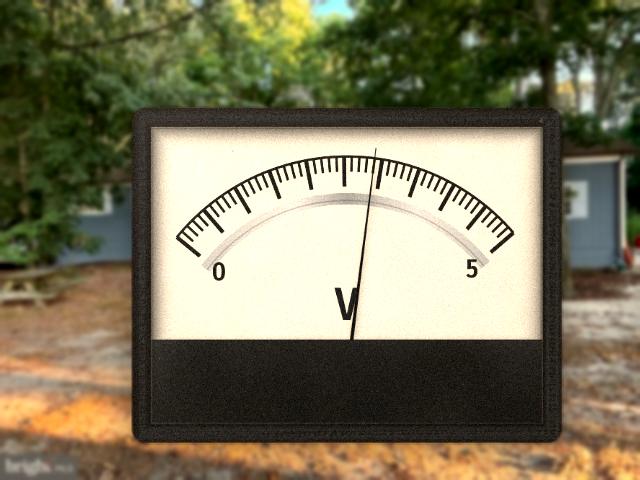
2.9 V
